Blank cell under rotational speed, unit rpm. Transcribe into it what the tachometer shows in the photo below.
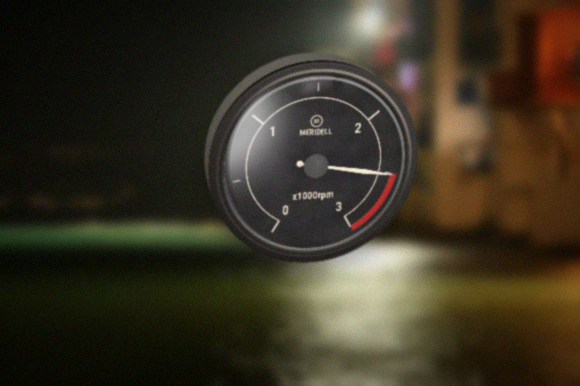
2500 rpm
